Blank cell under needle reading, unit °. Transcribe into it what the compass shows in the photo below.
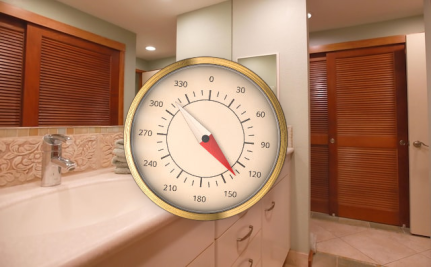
135 °
